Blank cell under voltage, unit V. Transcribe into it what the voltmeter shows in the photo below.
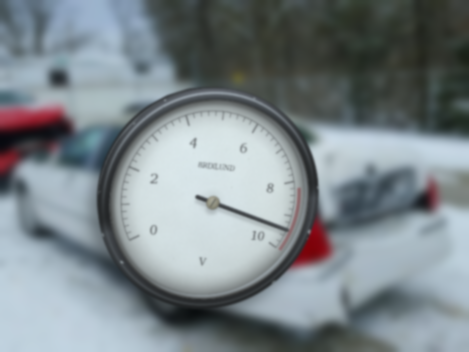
9.4 V
